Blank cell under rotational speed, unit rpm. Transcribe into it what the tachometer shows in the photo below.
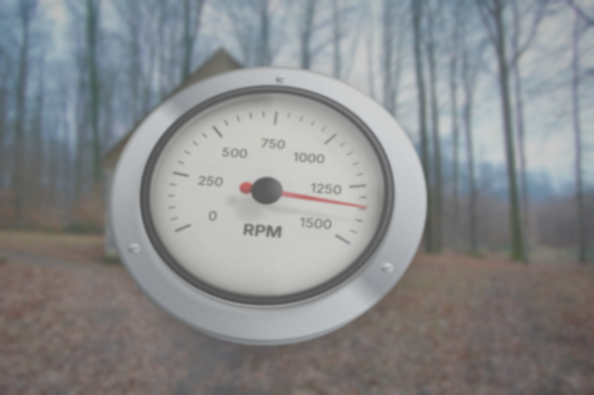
1350 rpm
